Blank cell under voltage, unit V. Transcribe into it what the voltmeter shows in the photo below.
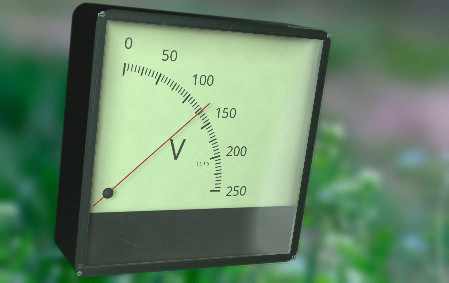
125 V
